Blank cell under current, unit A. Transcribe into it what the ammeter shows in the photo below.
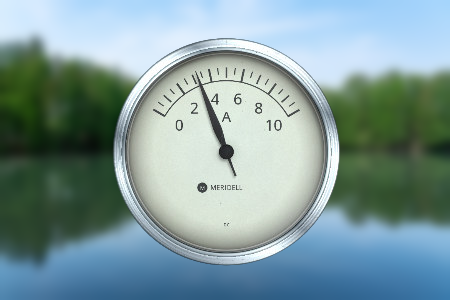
3.25 A
